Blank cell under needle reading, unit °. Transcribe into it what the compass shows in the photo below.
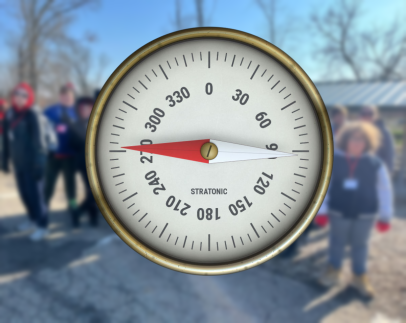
272.5 °
